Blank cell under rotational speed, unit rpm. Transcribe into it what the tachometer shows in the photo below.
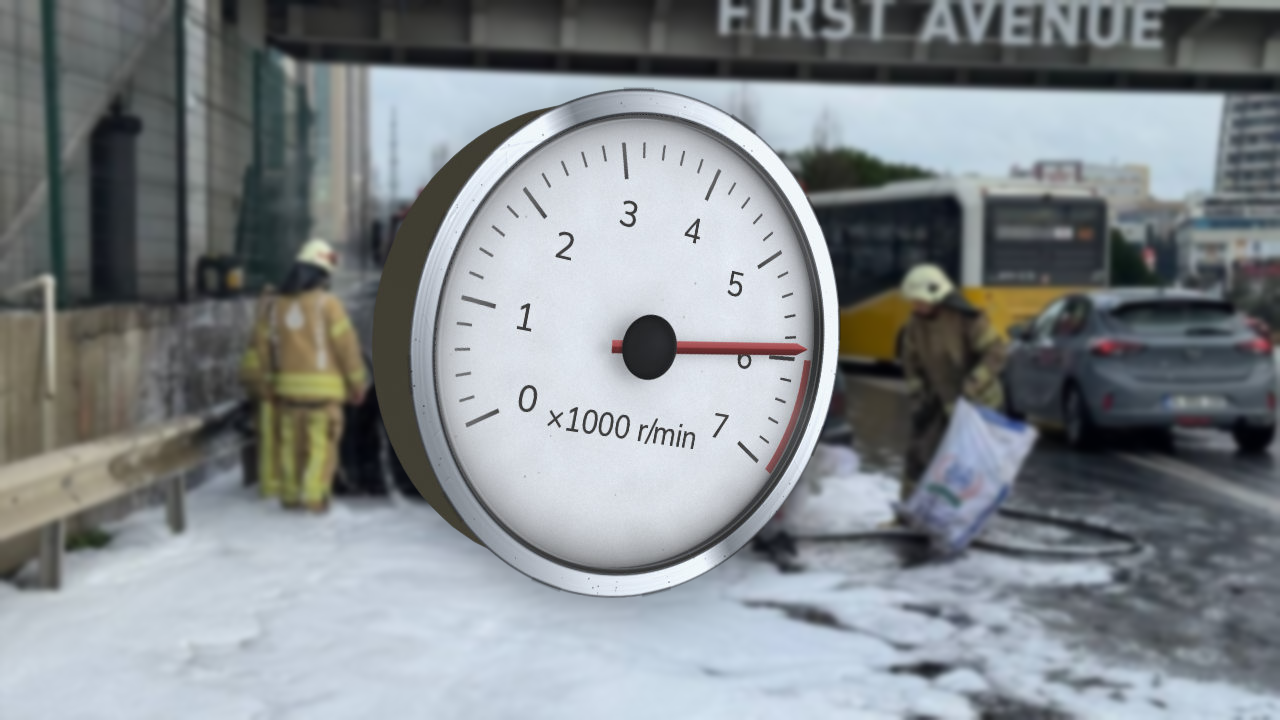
5900 rpm
